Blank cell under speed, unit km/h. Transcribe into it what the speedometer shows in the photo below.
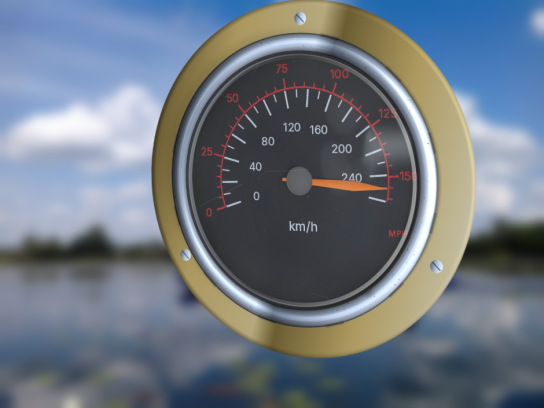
250 km/h
